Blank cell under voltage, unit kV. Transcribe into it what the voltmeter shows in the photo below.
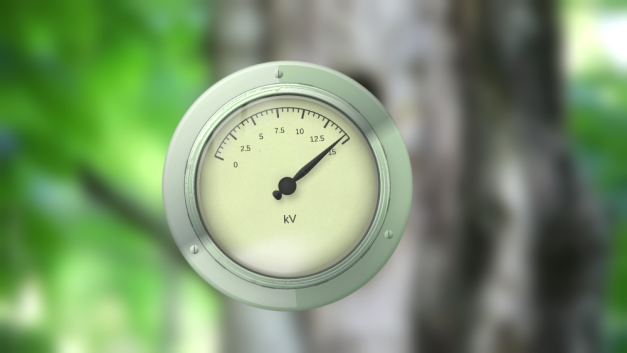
14.5 kV
